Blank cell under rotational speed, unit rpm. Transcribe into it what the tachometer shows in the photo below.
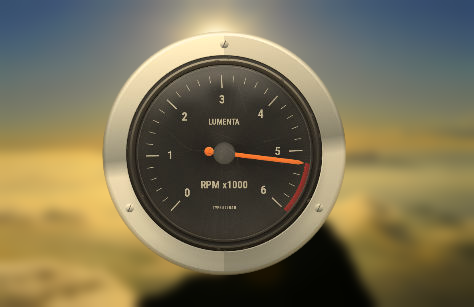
5200 rpm
